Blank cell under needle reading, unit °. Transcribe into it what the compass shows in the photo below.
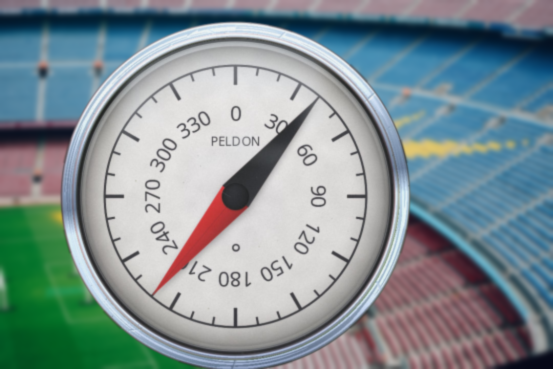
220 °
